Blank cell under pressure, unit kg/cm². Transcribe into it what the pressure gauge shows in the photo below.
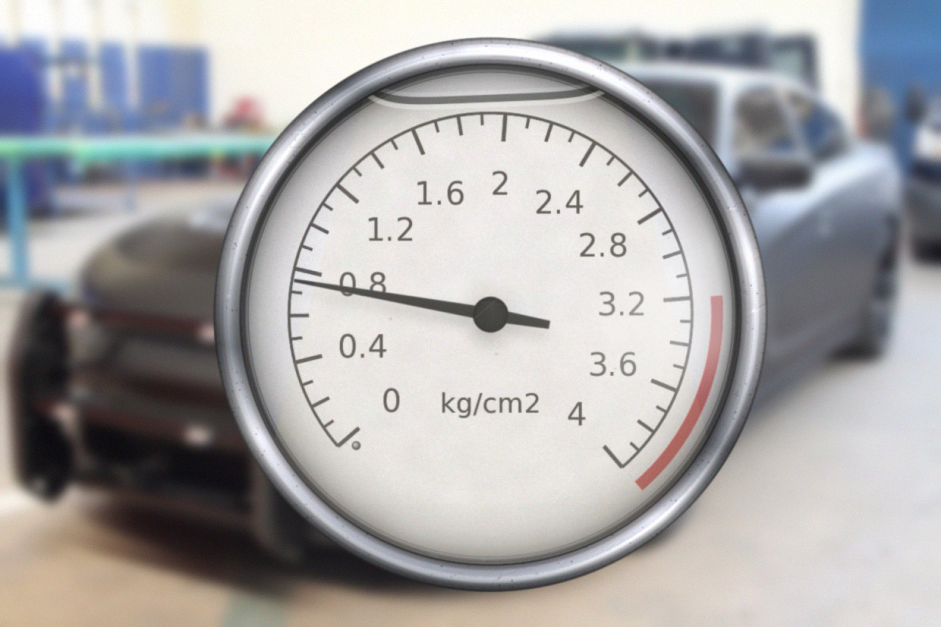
0.75 kg/cm²
